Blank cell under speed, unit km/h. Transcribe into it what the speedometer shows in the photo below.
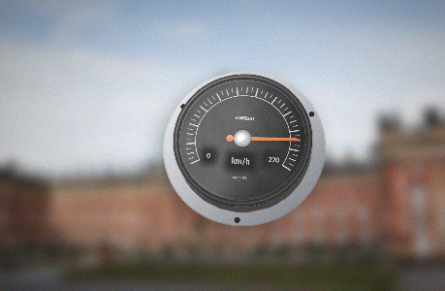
190 km/h
